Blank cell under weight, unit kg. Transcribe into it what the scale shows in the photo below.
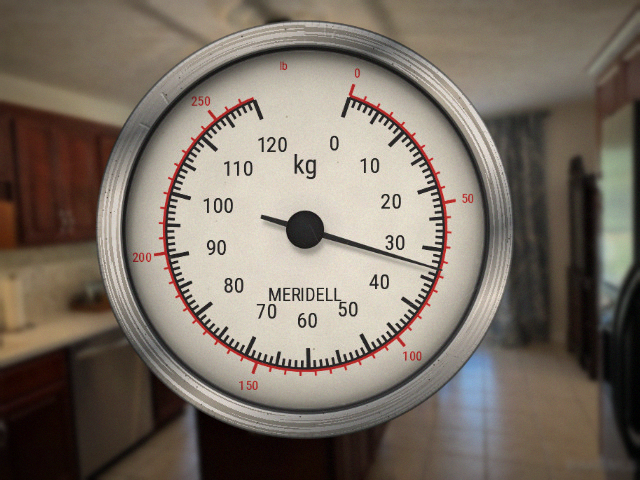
33 kg
